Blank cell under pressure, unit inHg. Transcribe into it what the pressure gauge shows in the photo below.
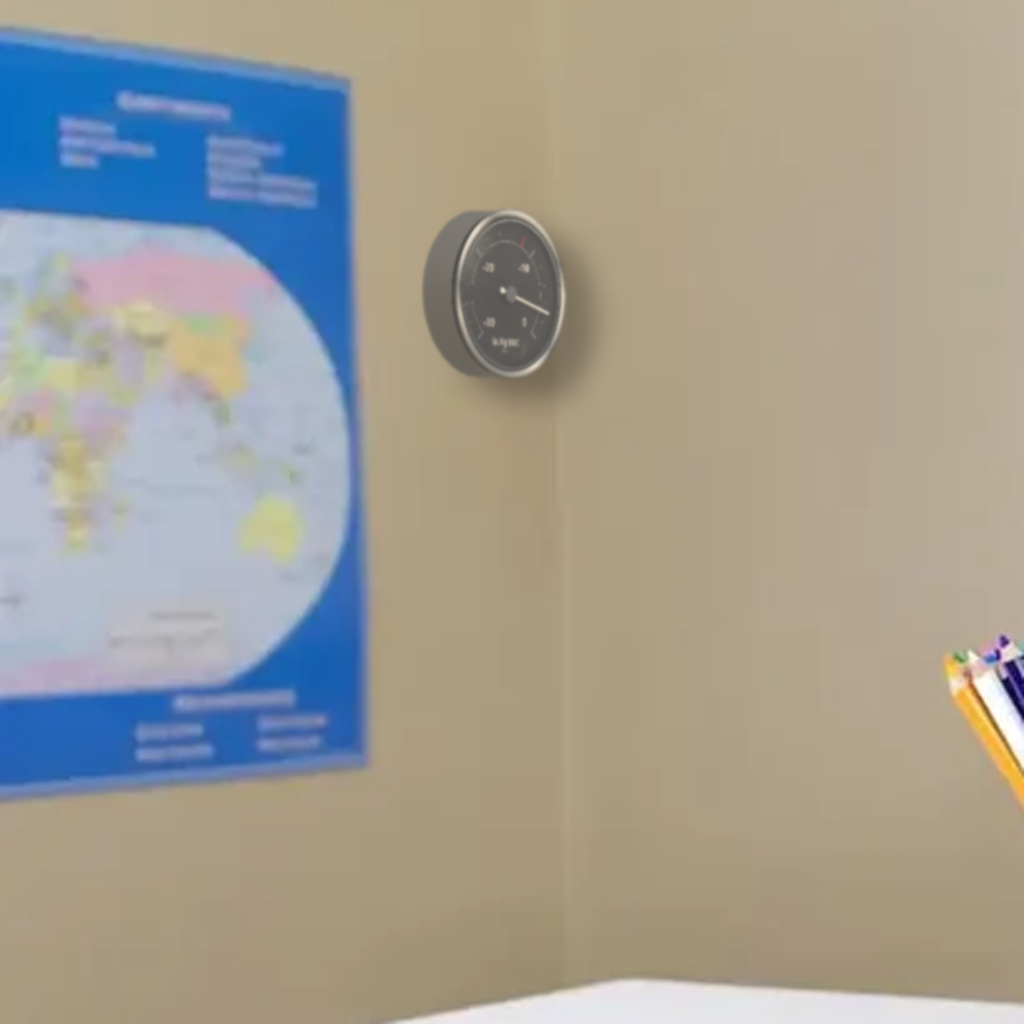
-3 inHg
